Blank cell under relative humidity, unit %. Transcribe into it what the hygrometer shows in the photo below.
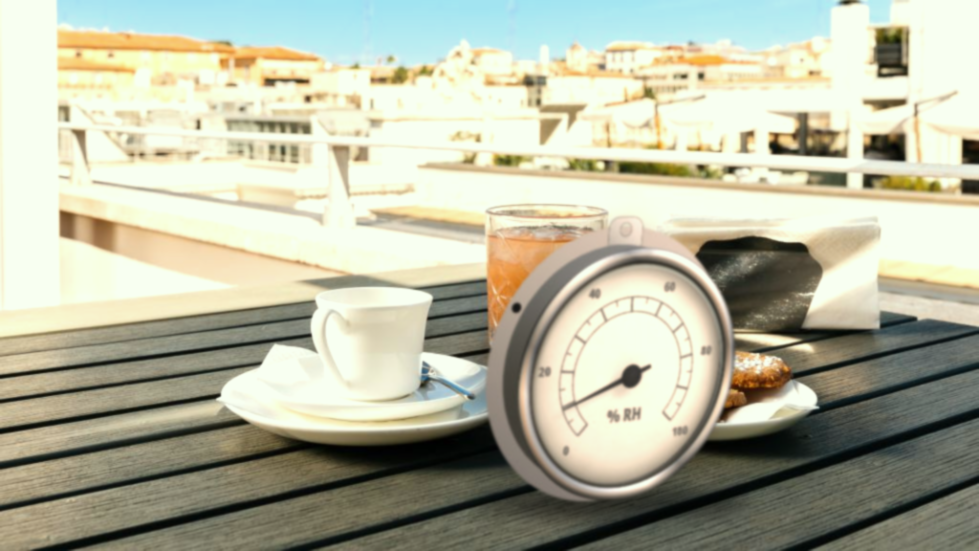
10 %
